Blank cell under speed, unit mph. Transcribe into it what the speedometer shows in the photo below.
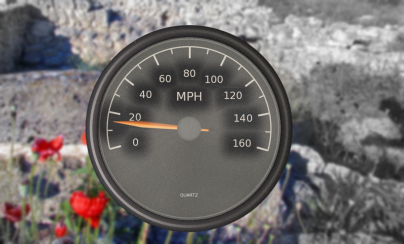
15 mph
